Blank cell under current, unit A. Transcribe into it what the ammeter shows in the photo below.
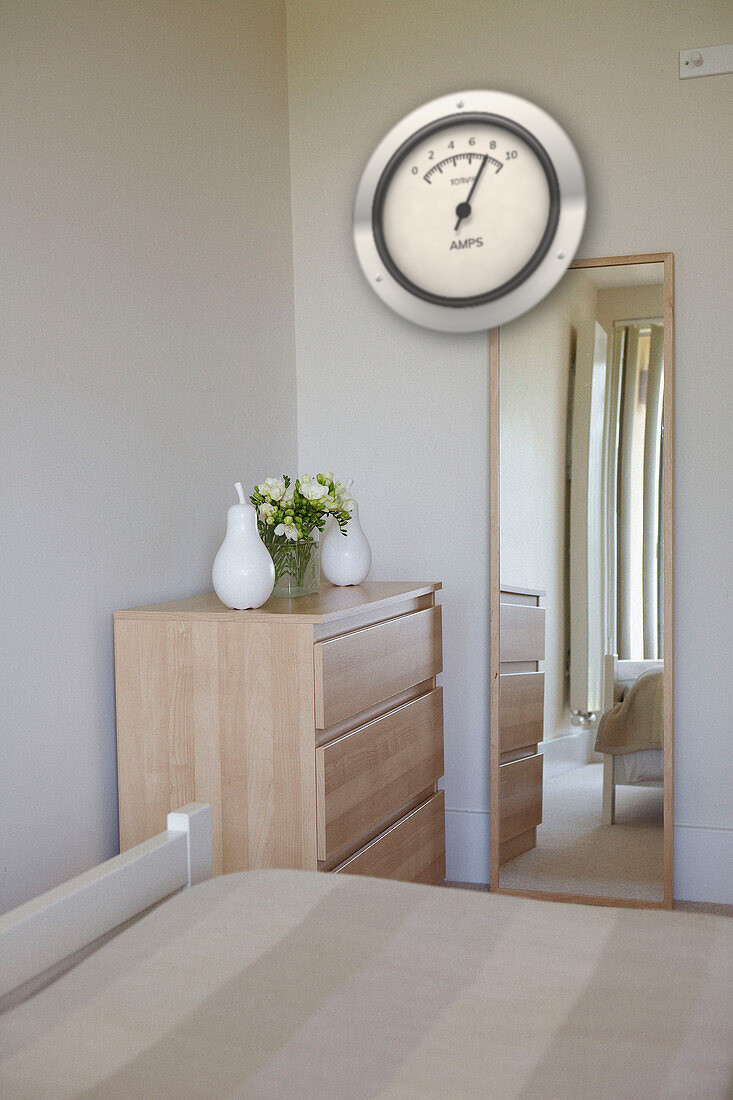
8 A
